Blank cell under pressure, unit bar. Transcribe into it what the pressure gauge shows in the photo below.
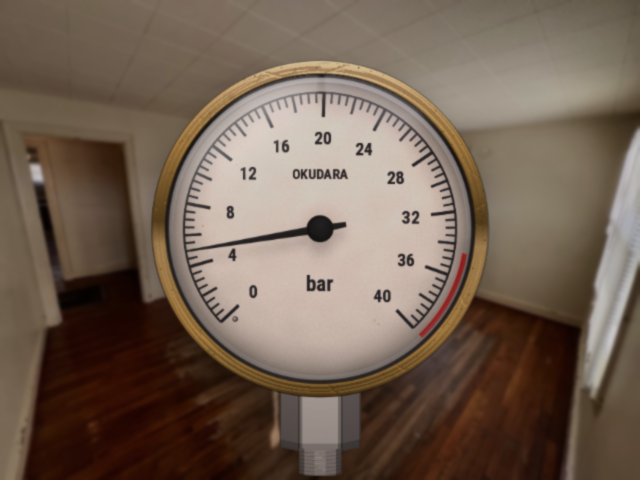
5 bar
